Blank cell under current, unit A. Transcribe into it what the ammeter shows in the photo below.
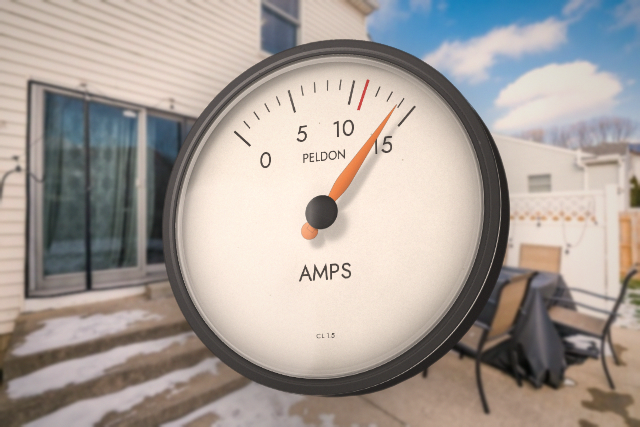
14 A
